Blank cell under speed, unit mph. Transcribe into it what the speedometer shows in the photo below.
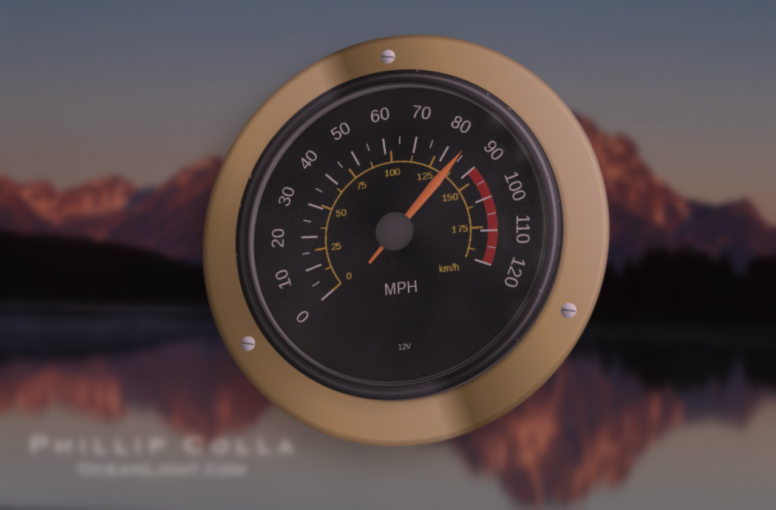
85 mph
